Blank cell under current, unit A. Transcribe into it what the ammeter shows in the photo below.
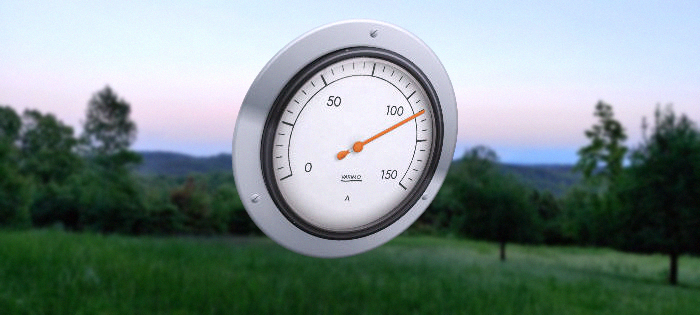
110 A
